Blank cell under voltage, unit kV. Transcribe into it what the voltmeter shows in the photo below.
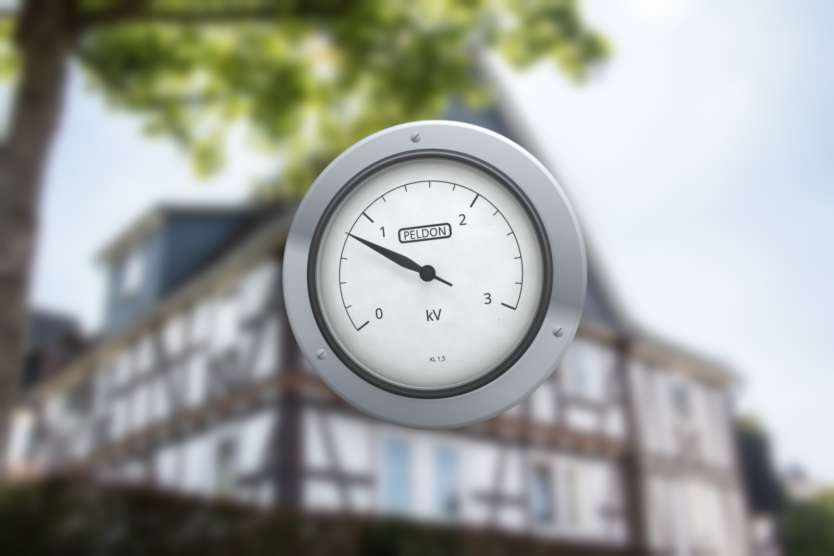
0.8 kV
